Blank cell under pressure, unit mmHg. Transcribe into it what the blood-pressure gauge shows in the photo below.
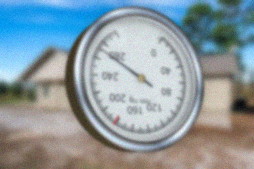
270 mmHg
